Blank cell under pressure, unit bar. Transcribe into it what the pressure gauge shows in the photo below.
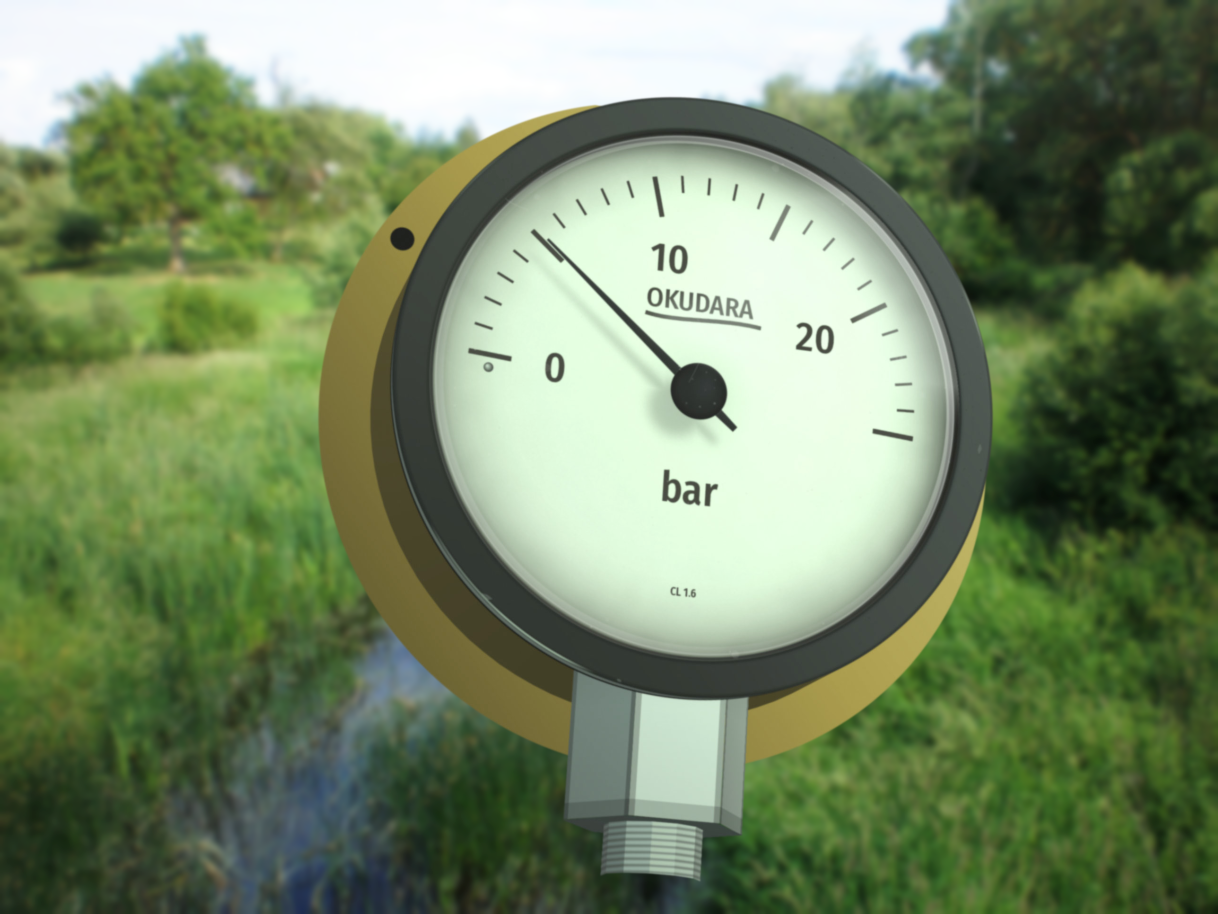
5 bar
